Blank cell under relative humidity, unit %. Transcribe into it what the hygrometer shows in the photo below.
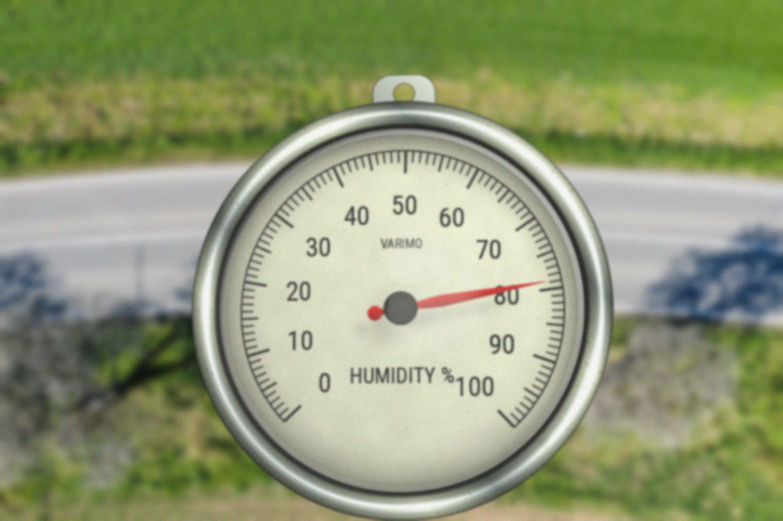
79 %
